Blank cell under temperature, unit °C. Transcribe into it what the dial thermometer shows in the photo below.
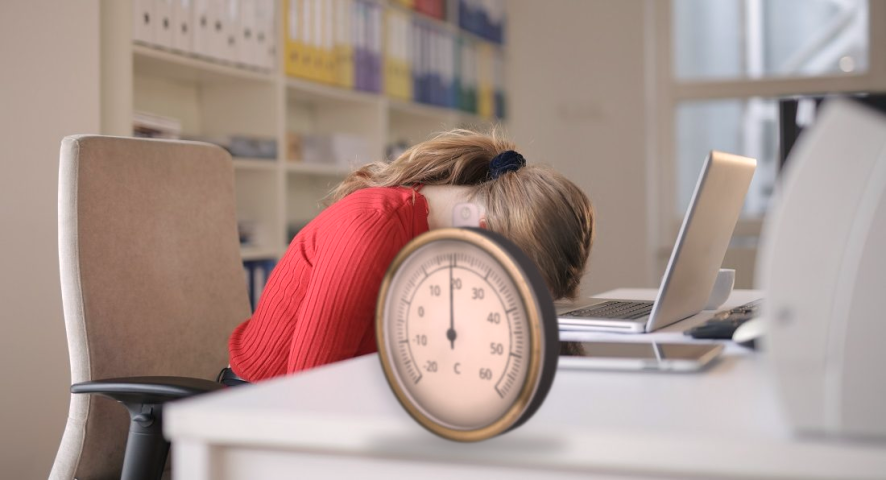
20 °C
